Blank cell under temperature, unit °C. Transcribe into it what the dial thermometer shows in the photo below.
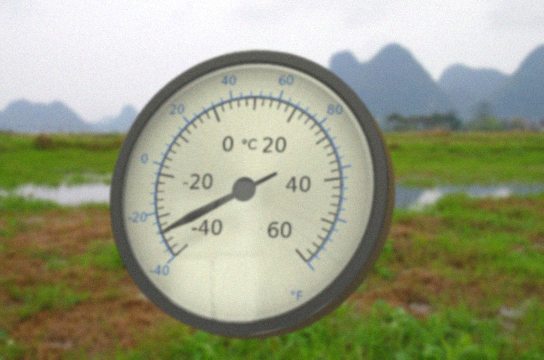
-34 °C
